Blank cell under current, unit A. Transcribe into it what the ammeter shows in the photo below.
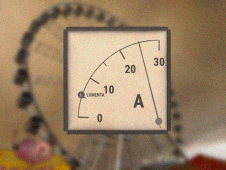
25 A
